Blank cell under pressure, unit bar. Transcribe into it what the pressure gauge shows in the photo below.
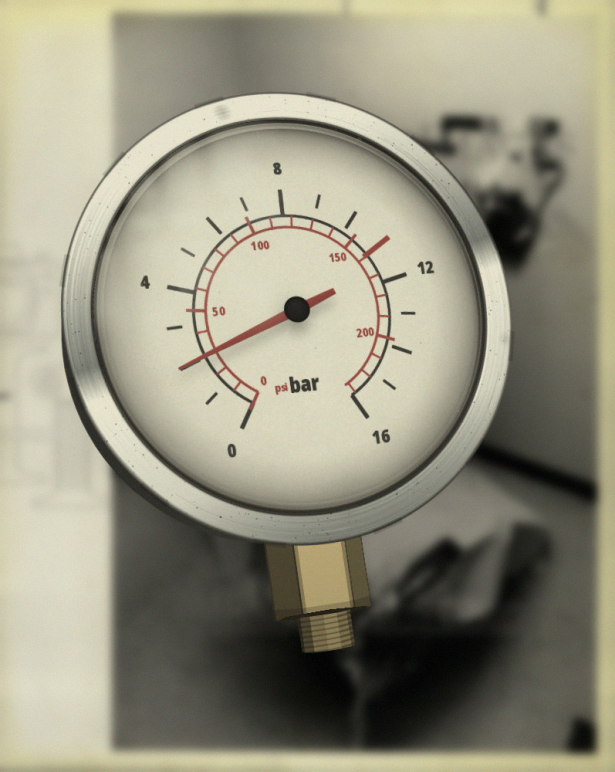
2 bar
